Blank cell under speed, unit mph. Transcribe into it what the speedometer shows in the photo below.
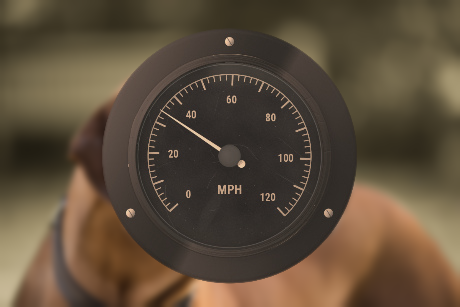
34 mph
